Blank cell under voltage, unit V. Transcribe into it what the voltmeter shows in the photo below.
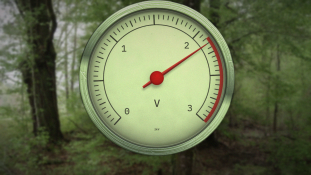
2.15 V
